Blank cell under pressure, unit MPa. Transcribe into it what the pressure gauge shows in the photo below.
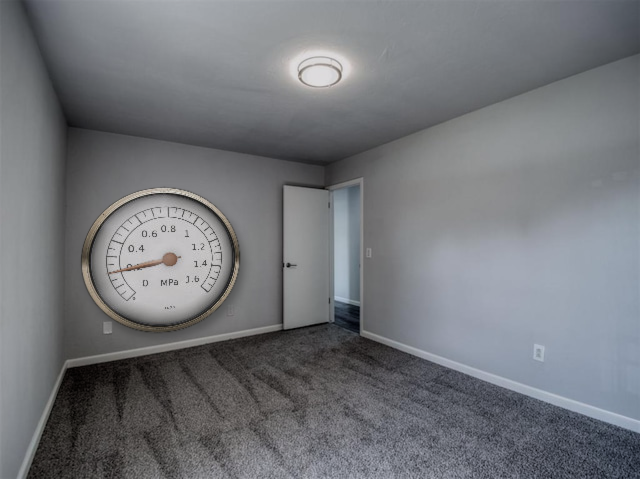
0.2 MPa
